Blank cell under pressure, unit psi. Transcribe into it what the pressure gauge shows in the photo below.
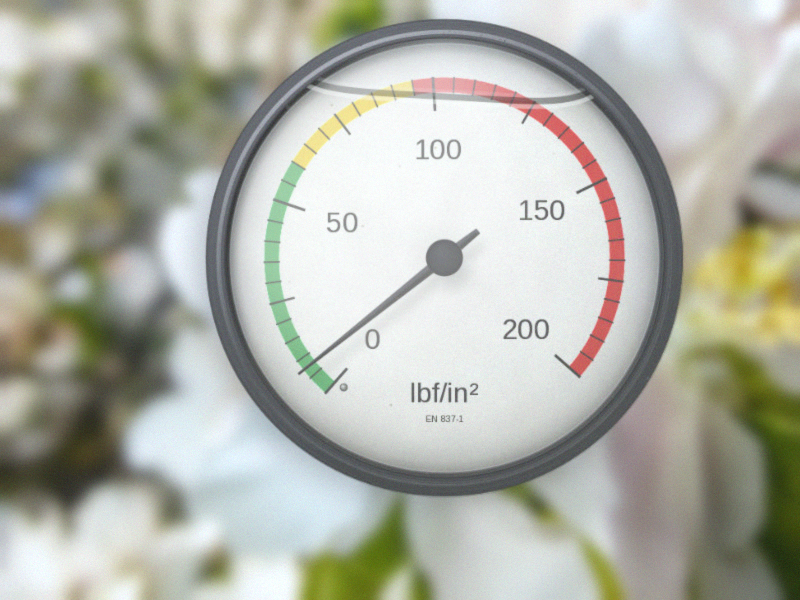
7.5 psi
